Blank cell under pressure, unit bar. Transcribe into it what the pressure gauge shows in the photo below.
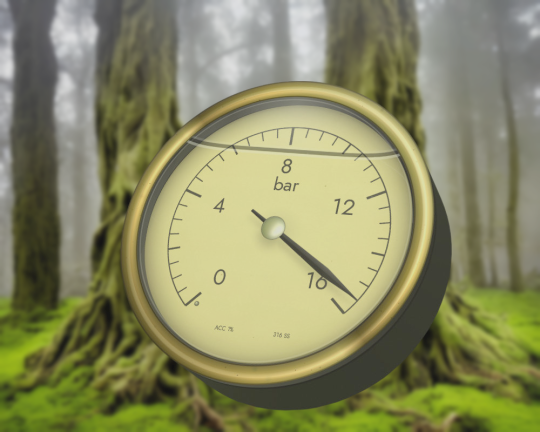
15.5 bar
